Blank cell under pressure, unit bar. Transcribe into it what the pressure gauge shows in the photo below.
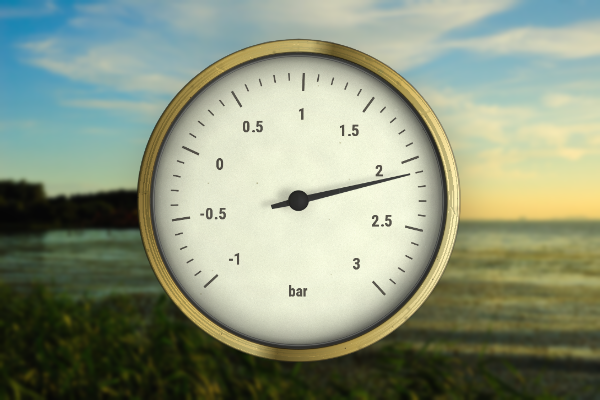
2.1 bar
